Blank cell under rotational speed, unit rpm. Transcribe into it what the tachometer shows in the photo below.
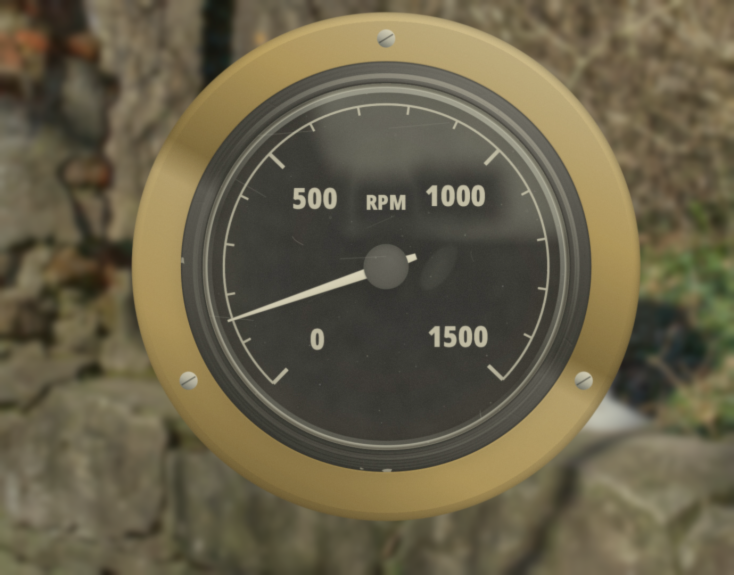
150 rpm
